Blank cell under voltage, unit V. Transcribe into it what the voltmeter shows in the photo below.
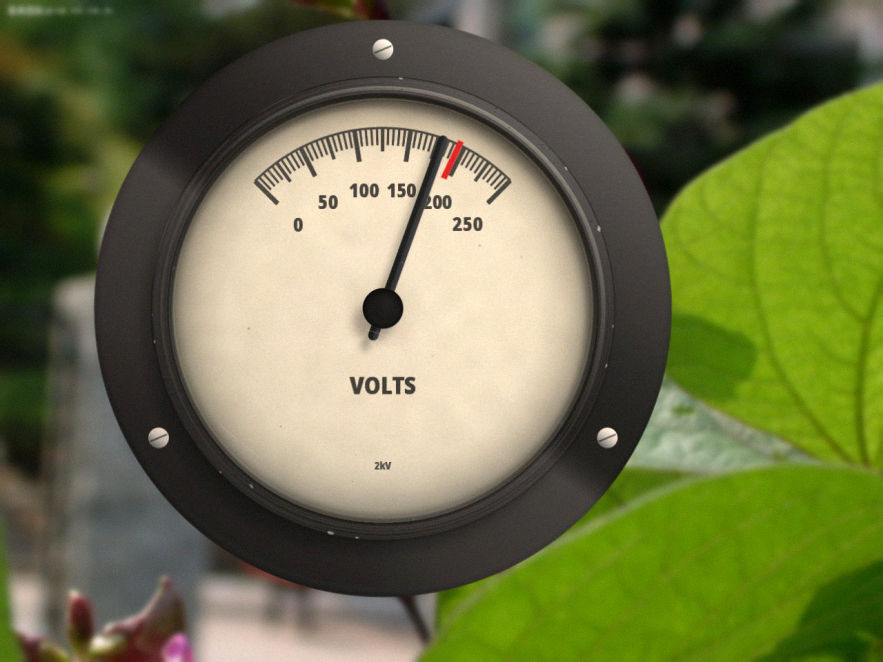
180 V
